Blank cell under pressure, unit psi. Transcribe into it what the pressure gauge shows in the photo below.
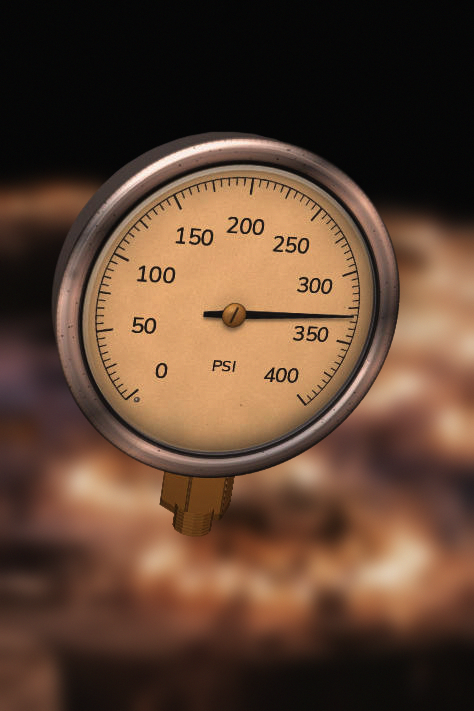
330 psi
